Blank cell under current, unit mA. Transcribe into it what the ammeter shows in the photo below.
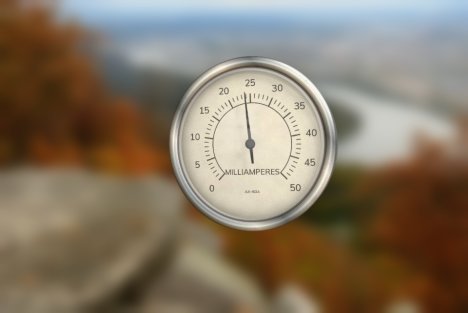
24 mA
